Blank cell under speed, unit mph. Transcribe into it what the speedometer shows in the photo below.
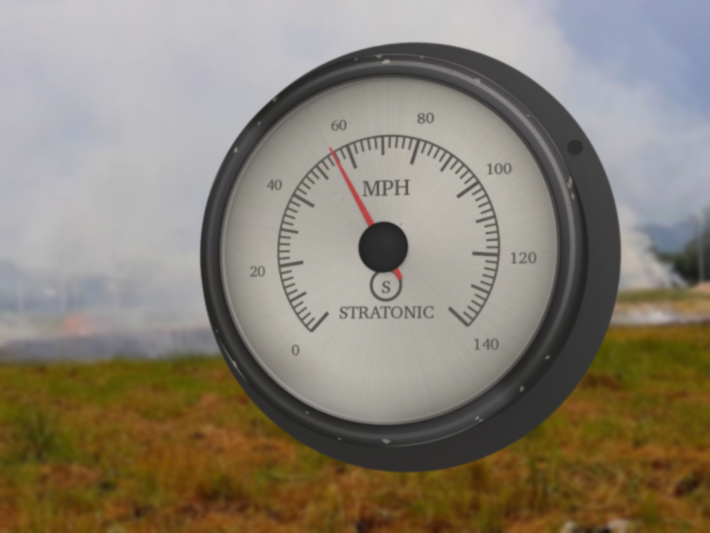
56 mph
